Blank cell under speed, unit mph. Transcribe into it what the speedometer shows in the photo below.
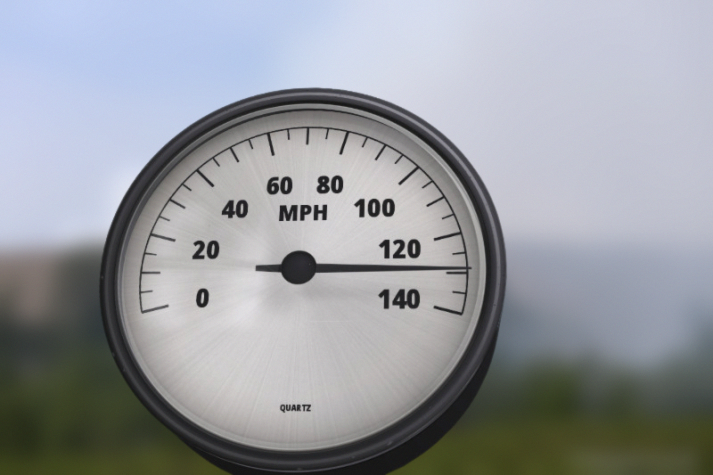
130 mph
